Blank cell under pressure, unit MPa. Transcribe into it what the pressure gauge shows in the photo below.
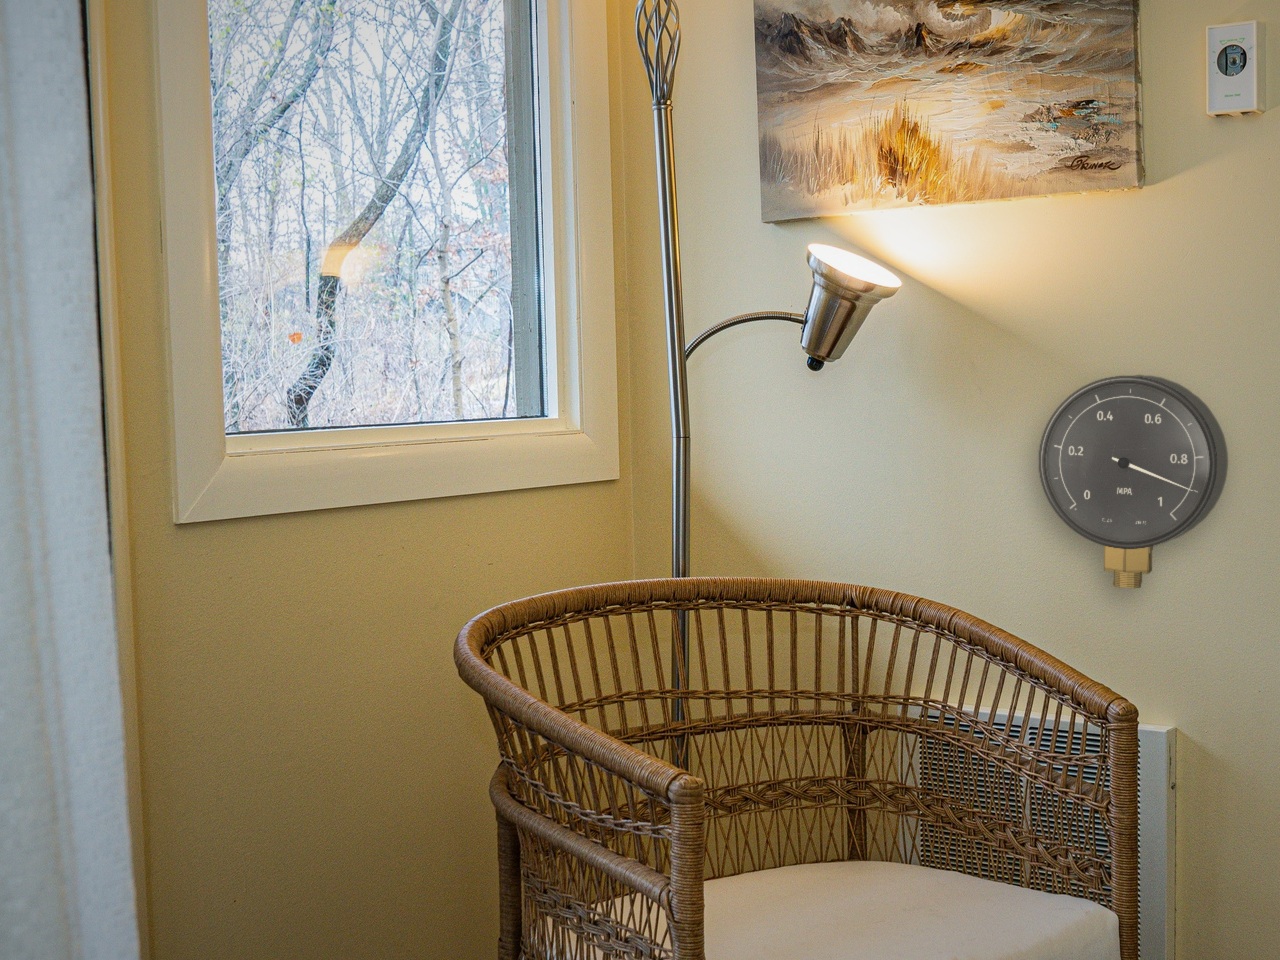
0.9 MPa
